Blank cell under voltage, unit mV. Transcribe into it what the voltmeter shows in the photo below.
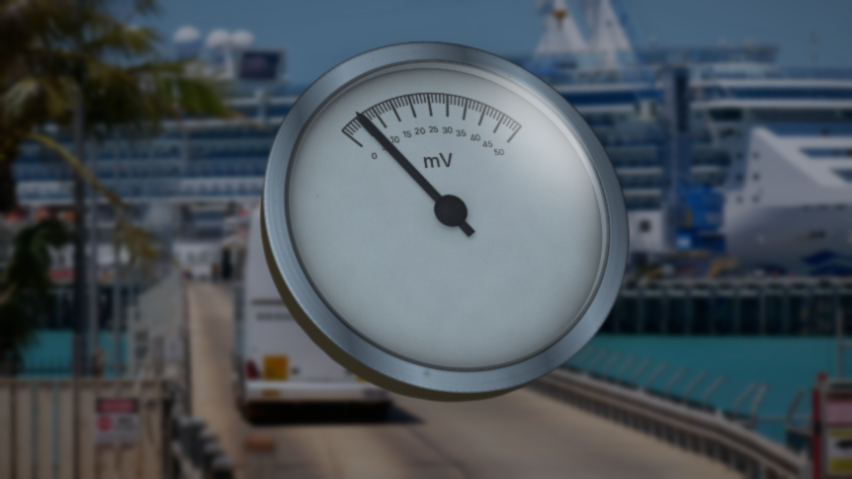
5 mV
